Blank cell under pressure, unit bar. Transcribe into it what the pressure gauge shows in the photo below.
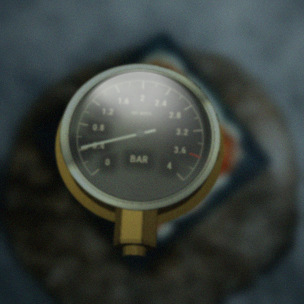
0.4 bar
